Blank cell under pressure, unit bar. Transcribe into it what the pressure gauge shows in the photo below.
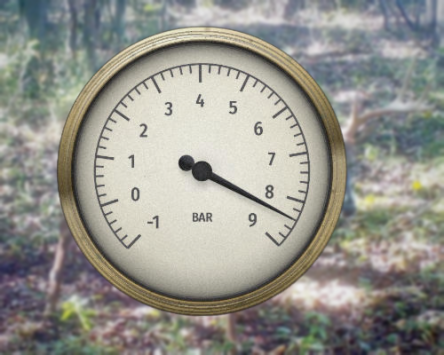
8.4 bar
